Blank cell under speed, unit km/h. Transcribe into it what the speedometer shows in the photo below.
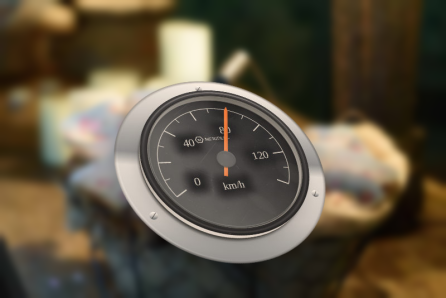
80 km/h
